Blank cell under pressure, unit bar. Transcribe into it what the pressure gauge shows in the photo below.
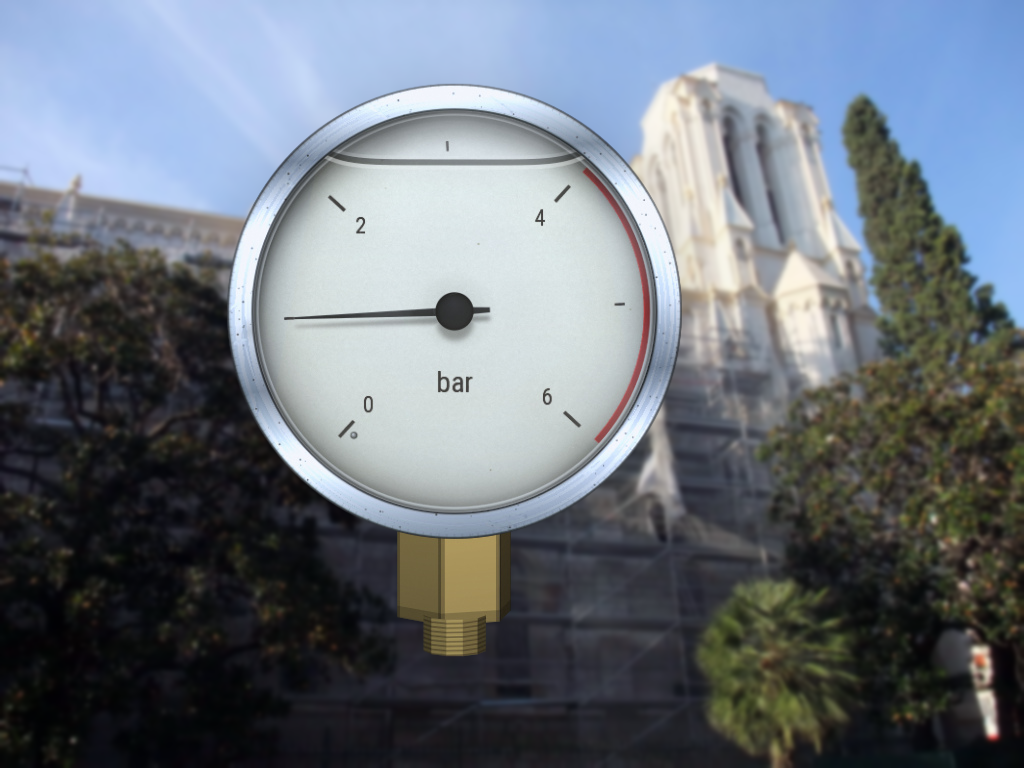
1 bar
